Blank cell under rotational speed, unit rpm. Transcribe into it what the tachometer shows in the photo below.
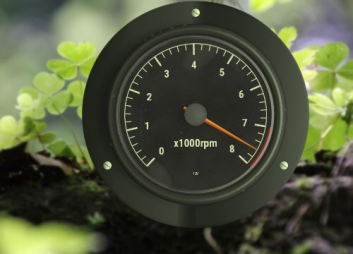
7600 rpm
